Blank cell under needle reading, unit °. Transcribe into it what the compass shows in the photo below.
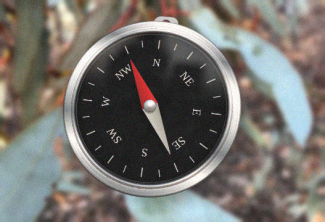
330 °
